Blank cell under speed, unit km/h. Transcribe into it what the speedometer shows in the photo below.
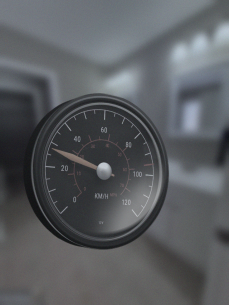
27.5 km/h
